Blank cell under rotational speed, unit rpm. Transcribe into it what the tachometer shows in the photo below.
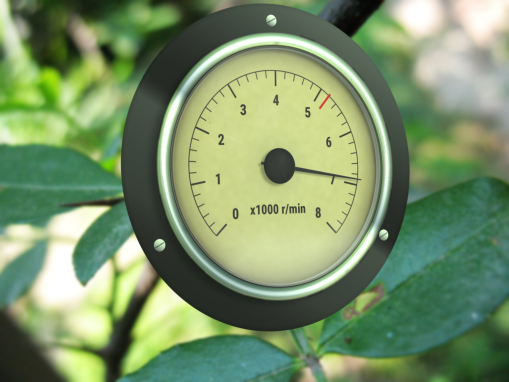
6900 rpm
